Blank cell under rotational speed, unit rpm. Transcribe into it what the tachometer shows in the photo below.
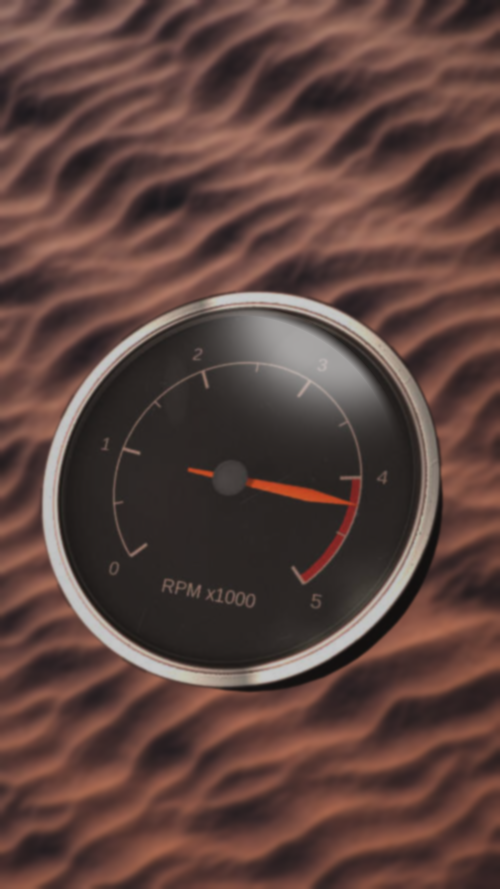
4250 rpm
